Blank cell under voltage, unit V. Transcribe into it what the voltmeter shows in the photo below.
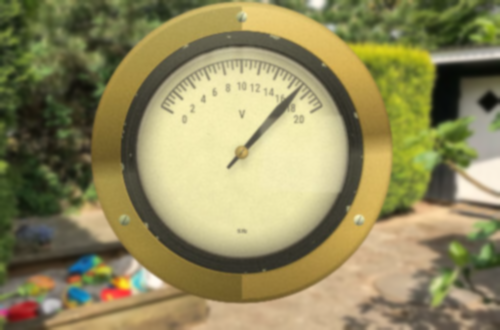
17 V
